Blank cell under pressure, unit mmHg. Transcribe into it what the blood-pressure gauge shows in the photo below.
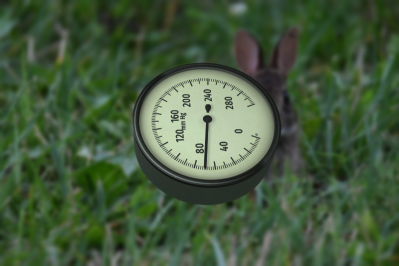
70 mmHg
